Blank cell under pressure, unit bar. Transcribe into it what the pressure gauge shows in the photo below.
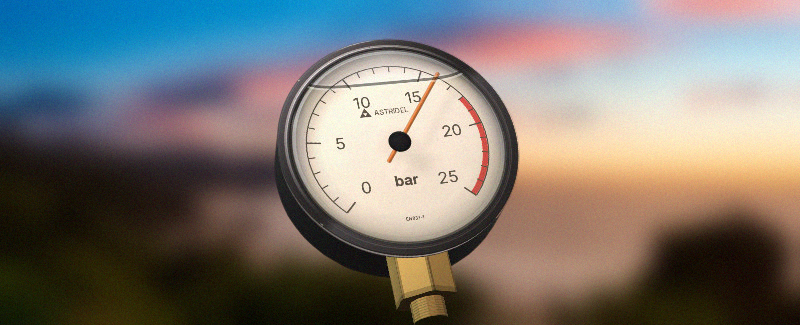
16 bar
